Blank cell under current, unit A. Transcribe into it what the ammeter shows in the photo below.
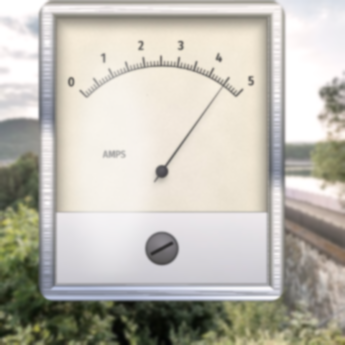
4.5 A
